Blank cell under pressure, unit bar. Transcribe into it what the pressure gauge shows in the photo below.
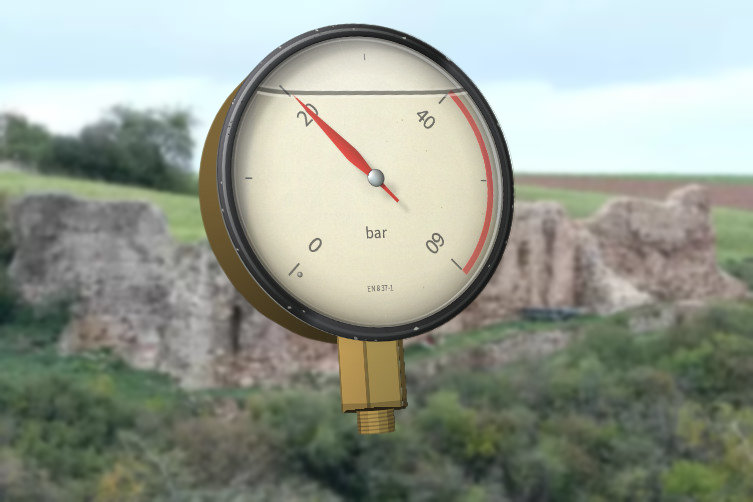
20 bar
